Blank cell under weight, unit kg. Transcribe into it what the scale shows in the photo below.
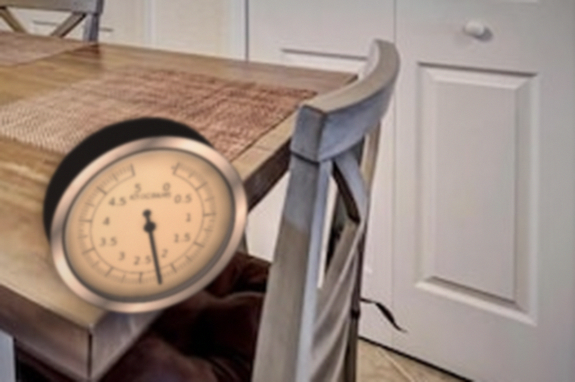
2.25 kg
